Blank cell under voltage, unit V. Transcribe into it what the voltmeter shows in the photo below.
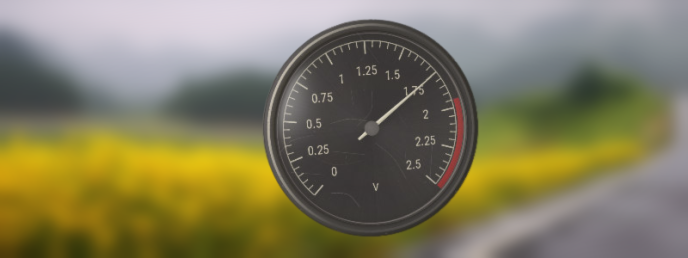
1.75 V
